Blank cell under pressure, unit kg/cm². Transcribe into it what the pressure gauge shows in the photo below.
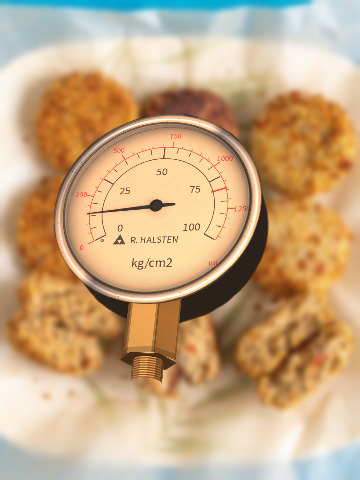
10 kg/cm²
